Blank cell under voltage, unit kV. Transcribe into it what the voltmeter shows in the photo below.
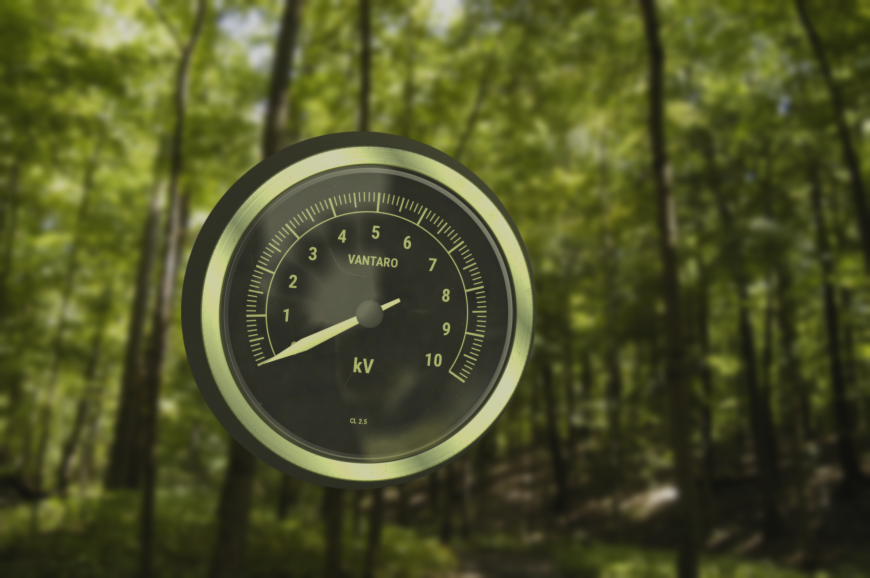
0 kV
